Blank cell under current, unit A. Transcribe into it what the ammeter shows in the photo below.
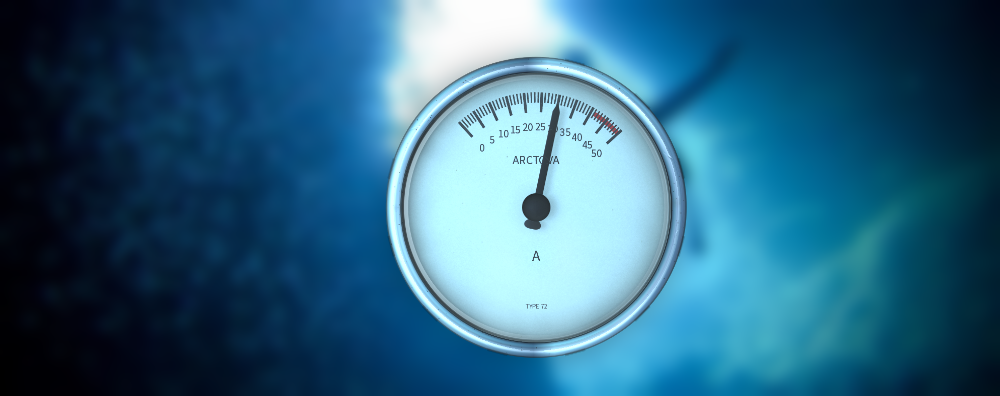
30 A
